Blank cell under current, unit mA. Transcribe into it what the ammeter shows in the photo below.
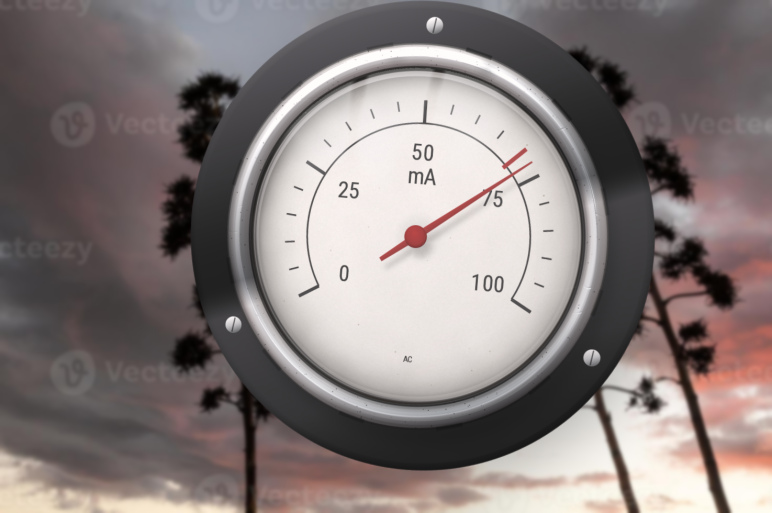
72.5 mA
